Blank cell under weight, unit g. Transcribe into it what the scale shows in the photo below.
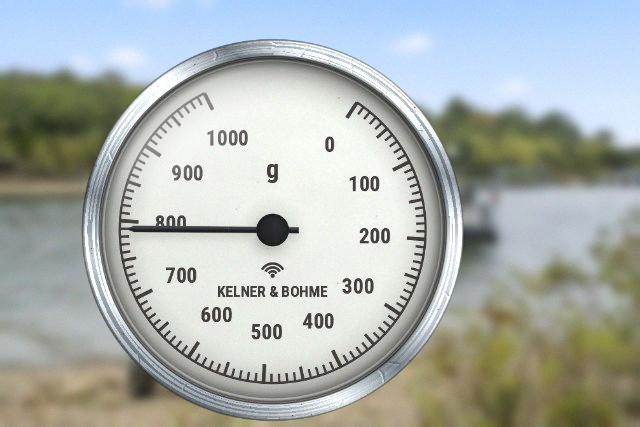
790 g
